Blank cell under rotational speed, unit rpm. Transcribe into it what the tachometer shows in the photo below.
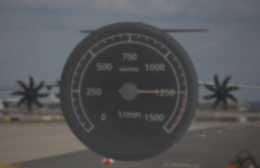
1250 rpm
